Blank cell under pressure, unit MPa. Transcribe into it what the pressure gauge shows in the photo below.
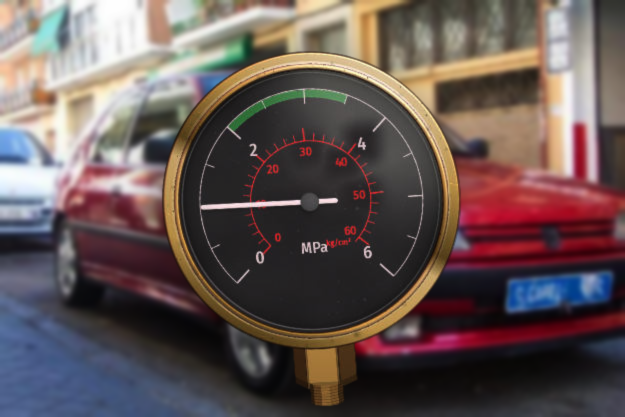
1 MPa
